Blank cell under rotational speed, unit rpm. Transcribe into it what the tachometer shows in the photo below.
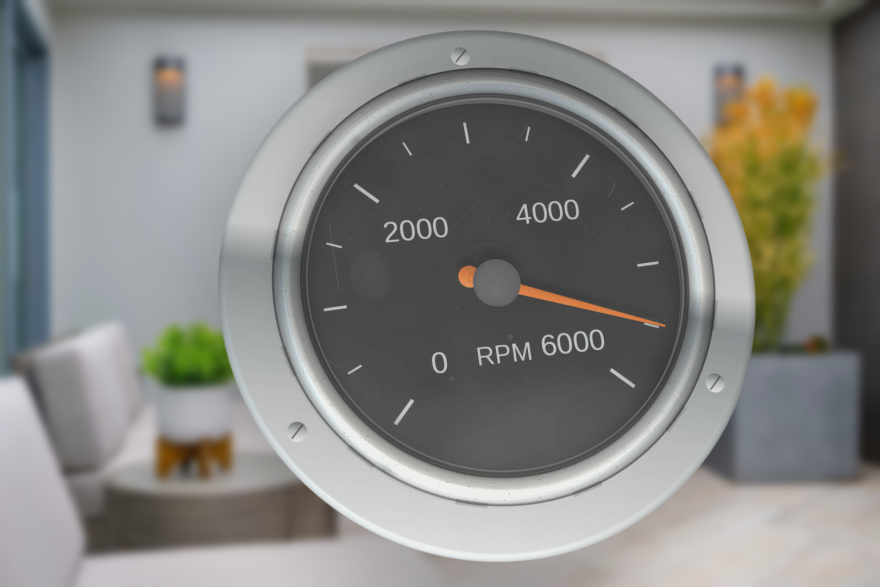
5500 rpm
